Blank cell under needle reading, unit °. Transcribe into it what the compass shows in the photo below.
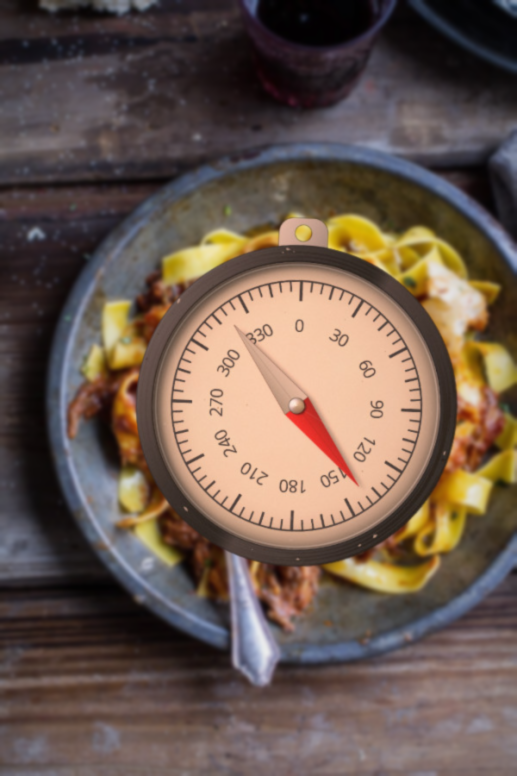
140 °
